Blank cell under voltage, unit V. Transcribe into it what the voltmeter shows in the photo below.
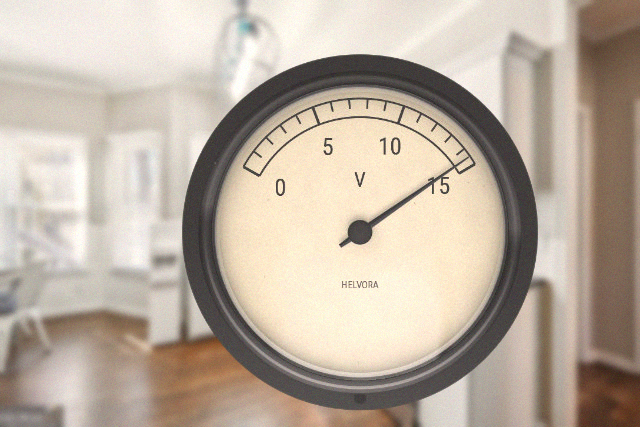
14.5 V
